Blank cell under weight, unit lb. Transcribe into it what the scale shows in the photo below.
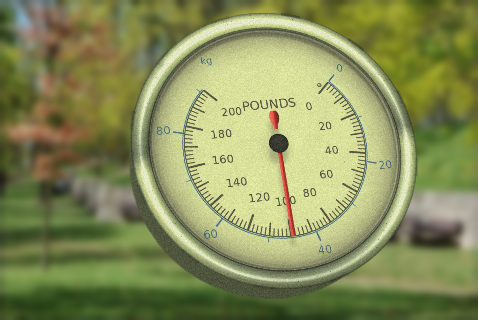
100 lb
